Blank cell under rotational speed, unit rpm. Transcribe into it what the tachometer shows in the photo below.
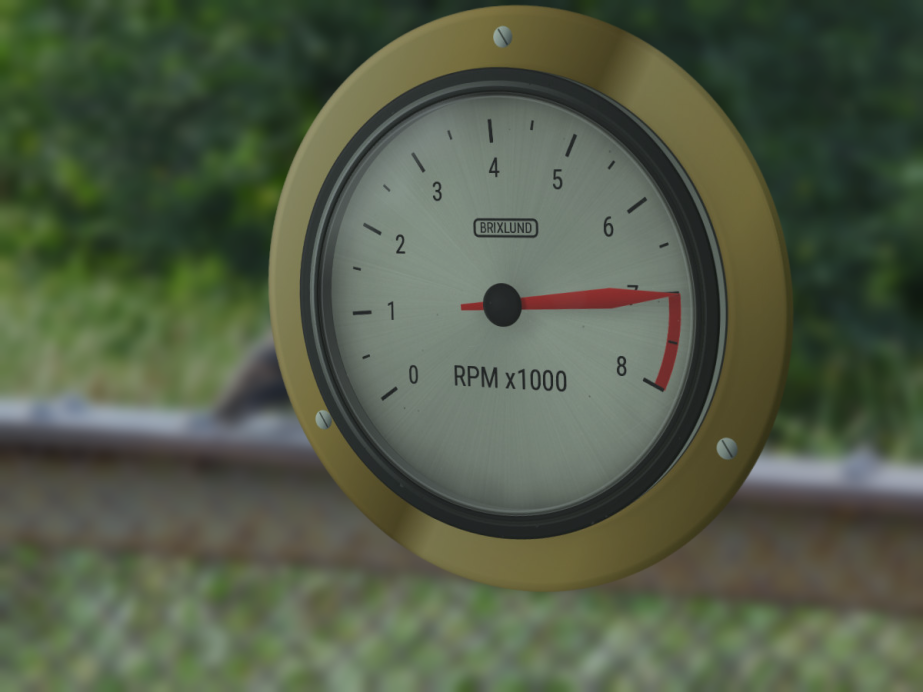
7000 rpm
